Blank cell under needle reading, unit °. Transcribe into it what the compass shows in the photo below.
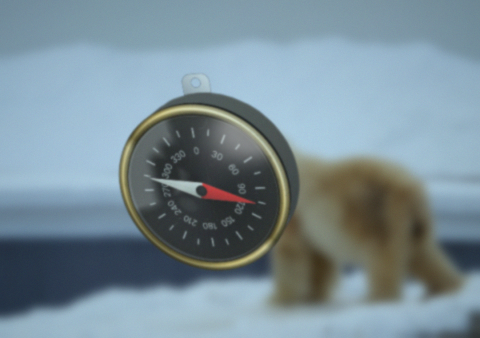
105 °
